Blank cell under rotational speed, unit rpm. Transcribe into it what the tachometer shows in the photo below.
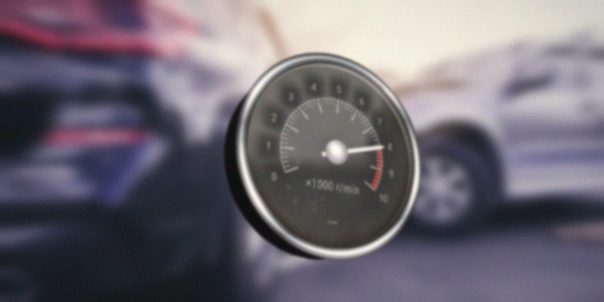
8000 rpm
